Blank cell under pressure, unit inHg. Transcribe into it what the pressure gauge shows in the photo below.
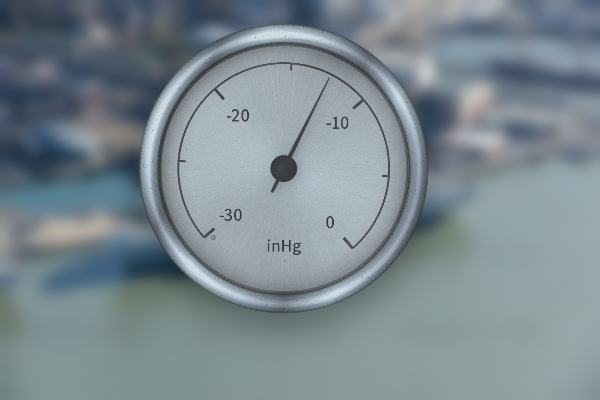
-12.5 inHg
